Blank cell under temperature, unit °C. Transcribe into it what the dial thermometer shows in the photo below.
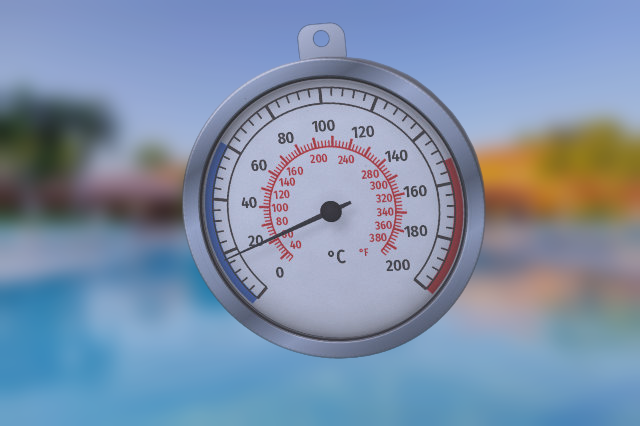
18 °C
